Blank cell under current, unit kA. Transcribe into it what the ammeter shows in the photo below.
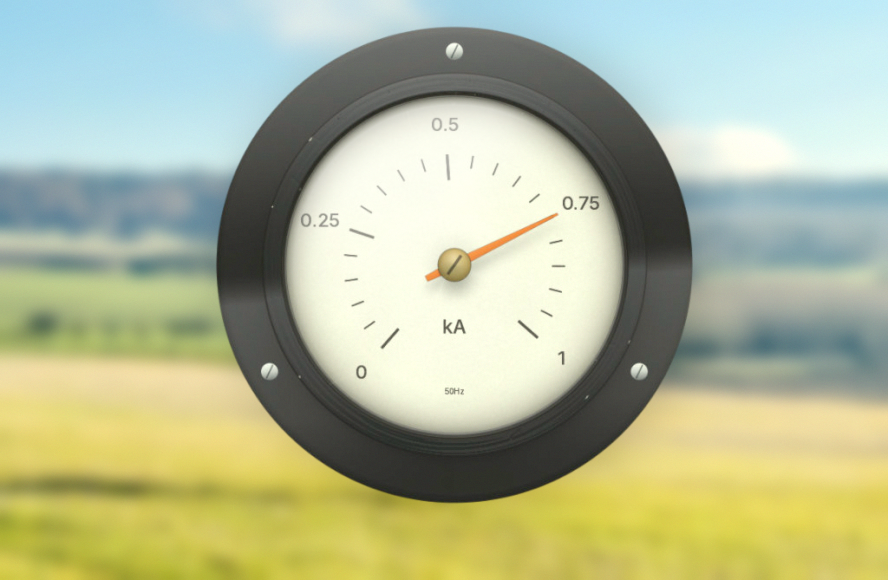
0.75 kA
